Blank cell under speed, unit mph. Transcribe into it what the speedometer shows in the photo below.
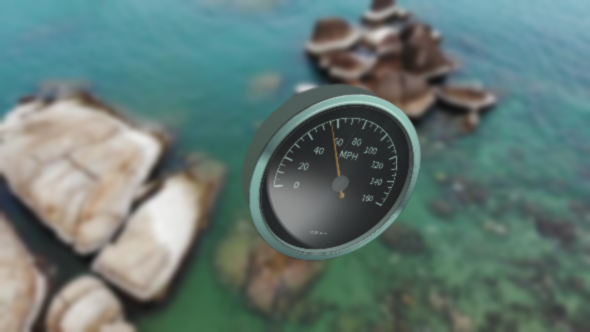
55 mph
